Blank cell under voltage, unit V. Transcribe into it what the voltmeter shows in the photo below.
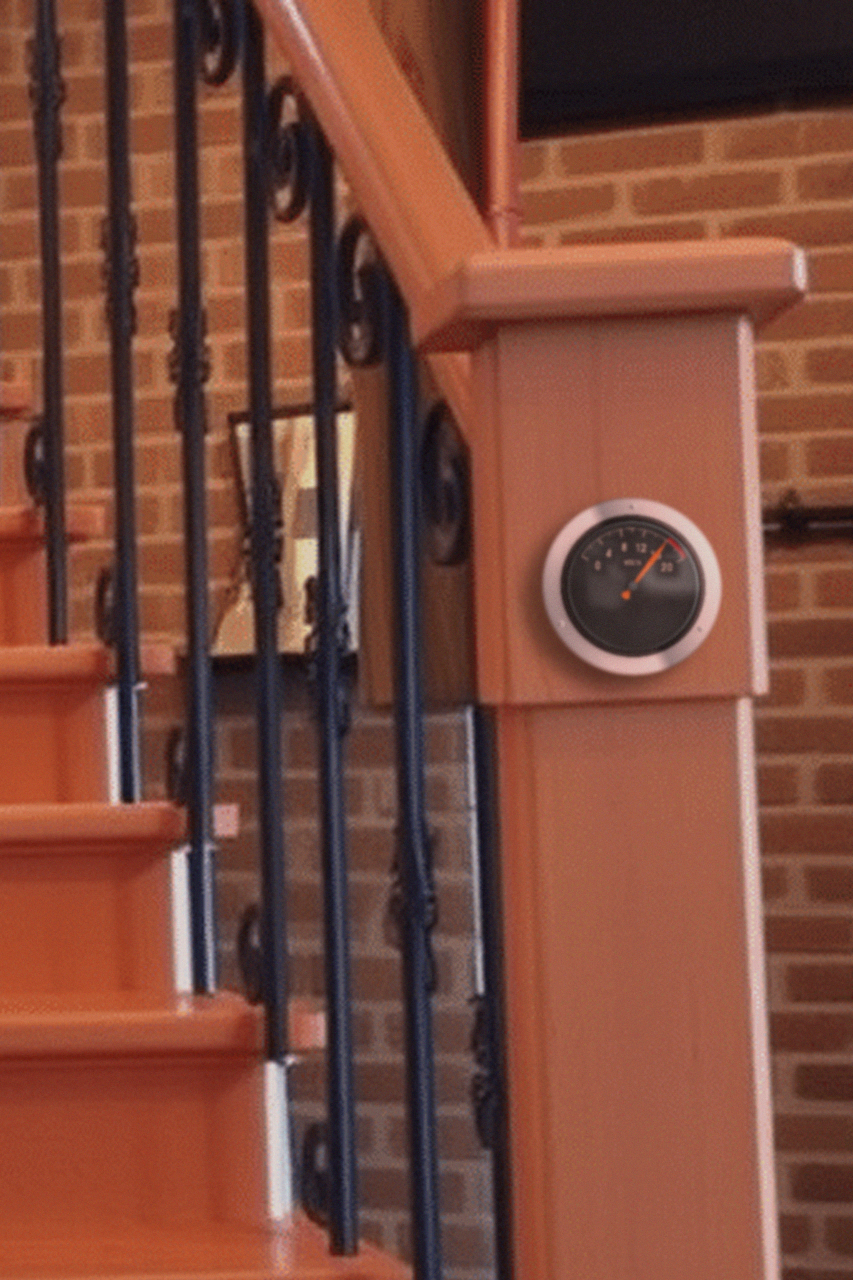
16 V
